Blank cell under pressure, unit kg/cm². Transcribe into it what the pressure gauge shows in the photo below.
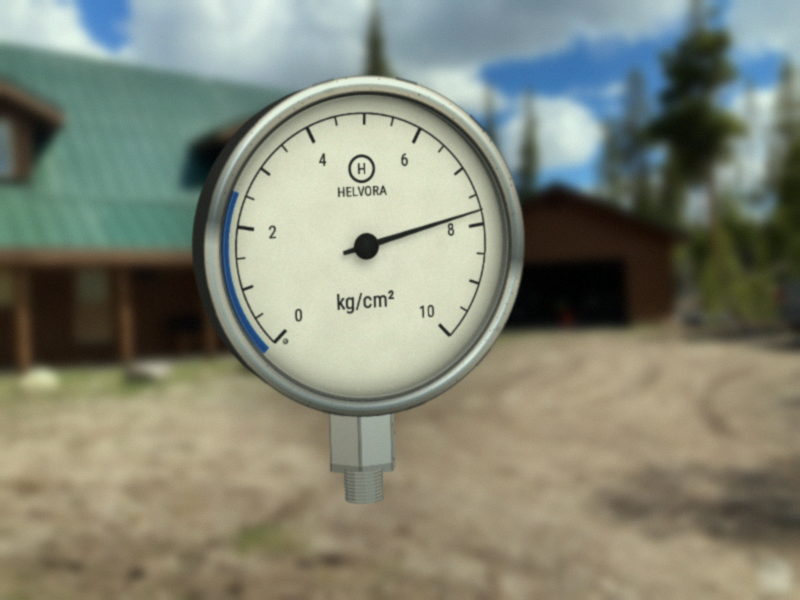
7.75 kg/cm²
